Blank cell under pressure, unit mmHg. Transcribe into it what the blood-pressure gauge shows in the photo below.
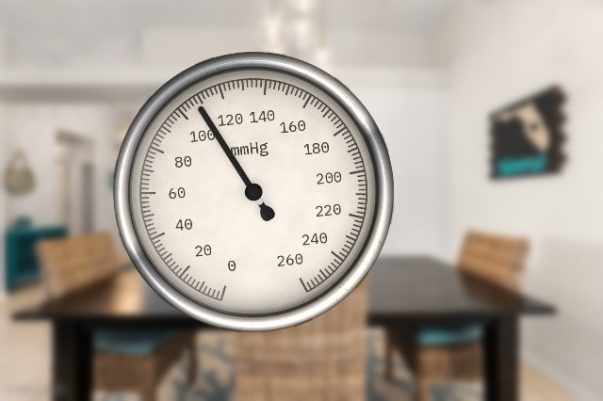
108 mmHg
